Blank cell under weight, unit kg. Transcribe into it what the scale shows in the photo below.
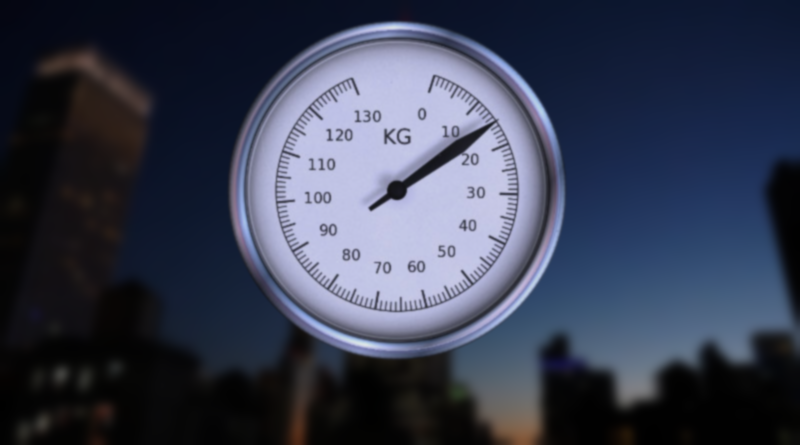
15 kg
